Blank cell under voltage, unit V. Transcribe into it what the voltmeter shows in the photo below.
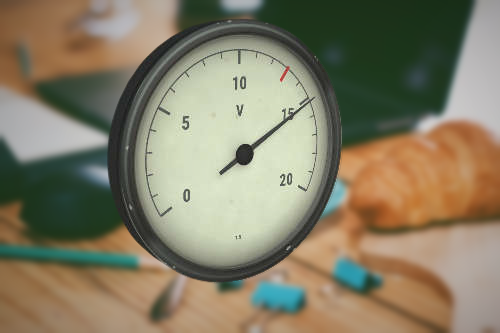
15 V
